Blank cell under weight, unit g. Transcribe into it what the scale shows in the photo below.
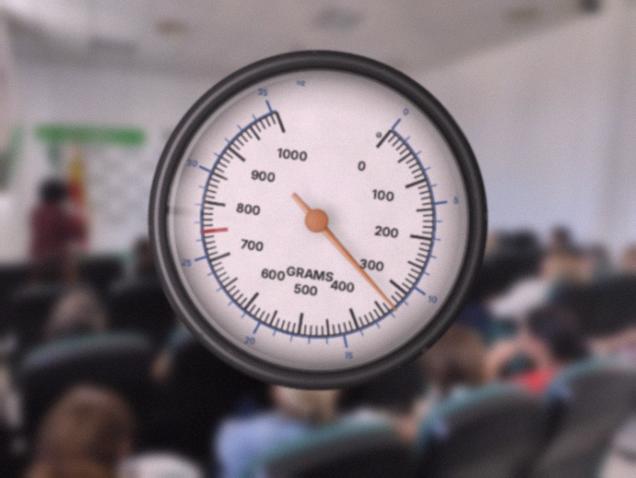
330 g
